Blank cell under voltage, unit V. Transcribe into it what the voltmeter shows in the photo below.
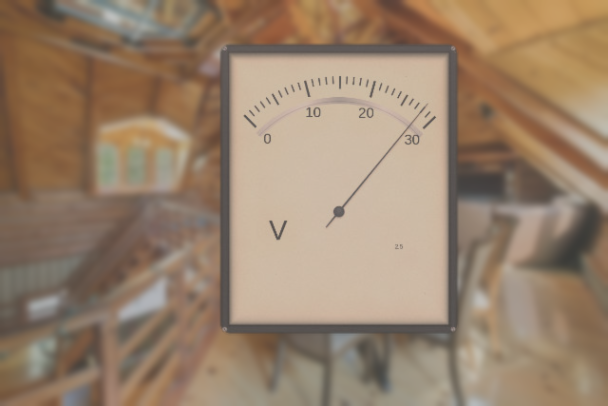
28 V
